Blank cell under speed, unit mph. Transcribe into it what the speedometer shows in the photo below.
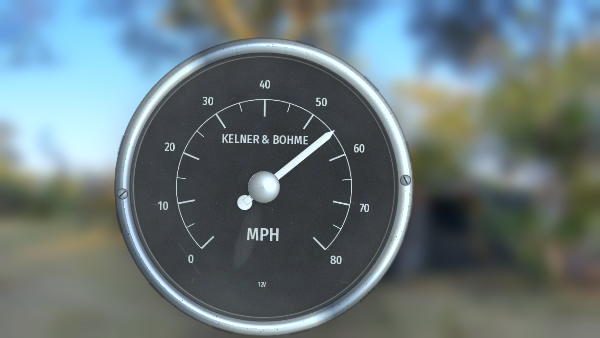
55 mph
